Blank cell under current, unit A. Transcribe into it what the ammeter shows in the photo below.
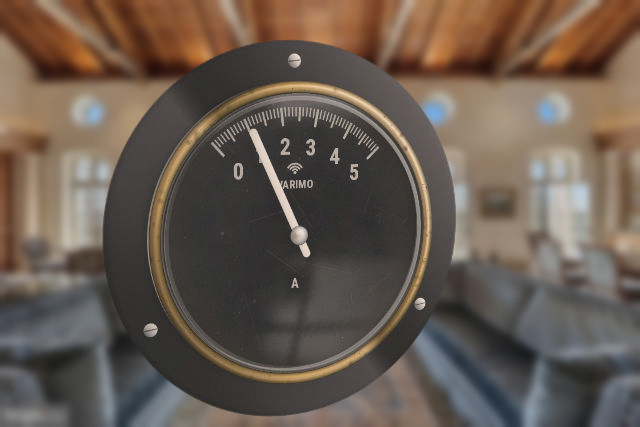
1 A
